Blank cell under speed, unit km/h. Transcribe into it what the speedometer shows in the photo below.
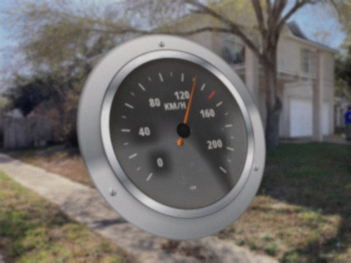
130 km/h
